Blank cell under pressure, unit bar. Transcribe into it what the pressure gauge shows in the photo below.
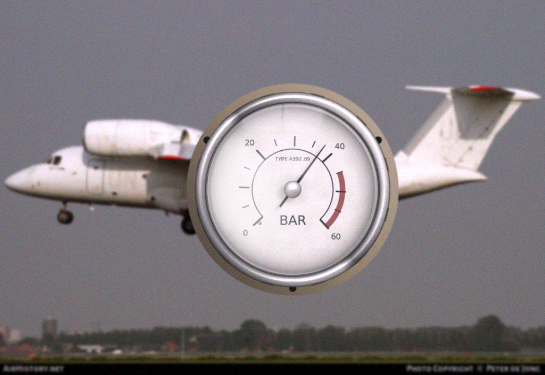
37.5 bar
